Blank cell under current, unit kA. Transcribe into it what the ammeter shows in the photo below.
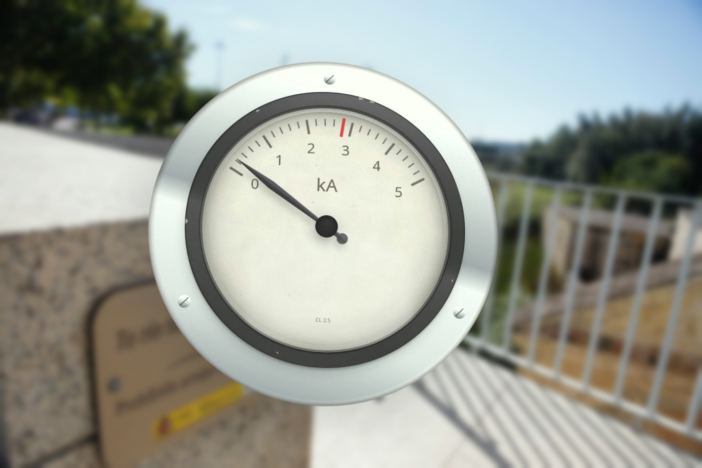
0.2 kA
